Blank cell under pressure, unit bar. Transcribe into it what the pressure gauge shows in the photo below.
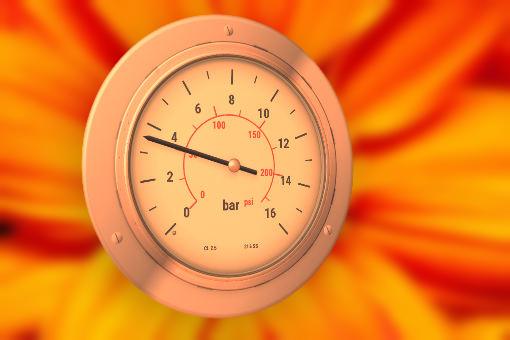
3.5 bar
